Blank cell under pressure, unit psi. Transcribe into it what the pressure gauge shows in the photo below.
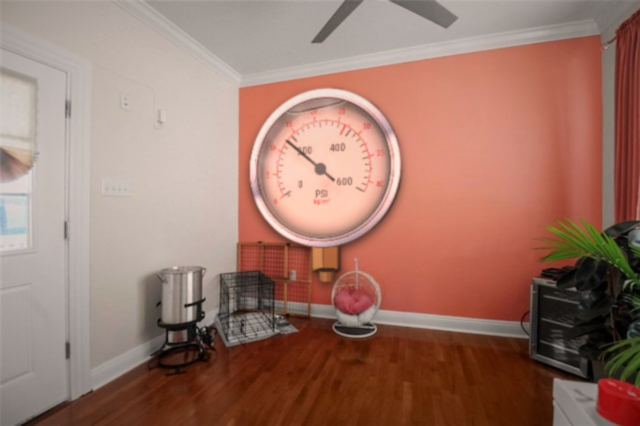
180 psi
